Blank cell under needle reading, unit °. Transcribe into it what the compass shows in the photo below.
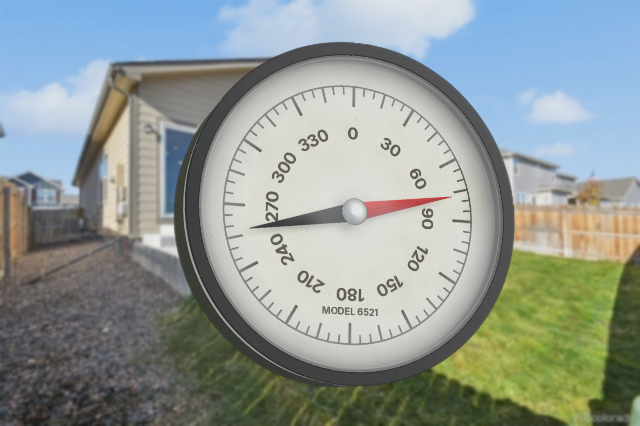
77.5 °
